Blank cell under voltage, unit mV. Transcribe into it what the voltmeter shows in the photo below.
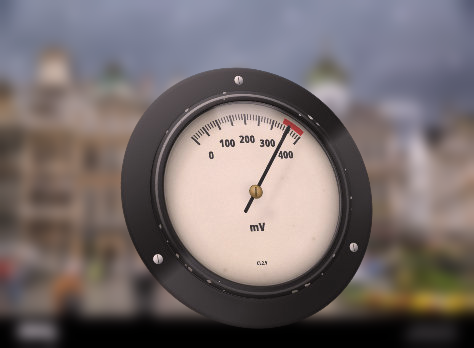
350 mV
